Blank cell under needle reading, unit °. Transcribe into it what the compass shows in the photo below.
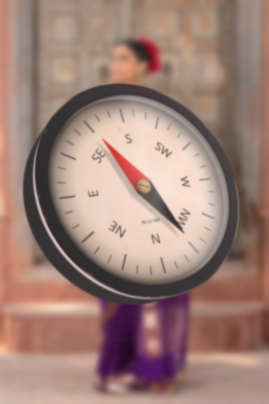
150 °
